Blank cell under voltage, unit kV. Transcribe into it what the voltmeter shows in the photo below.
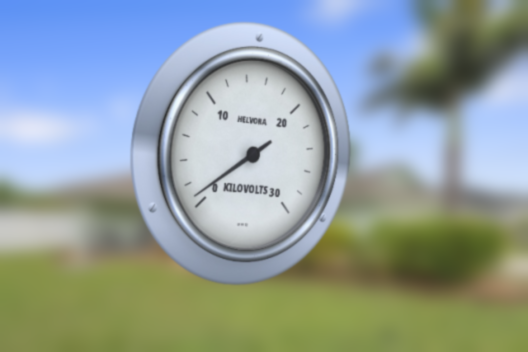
1 kV
